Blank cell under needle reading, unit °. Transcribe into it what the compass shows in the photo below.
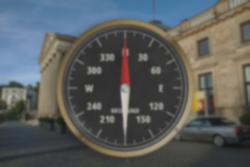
0 °
